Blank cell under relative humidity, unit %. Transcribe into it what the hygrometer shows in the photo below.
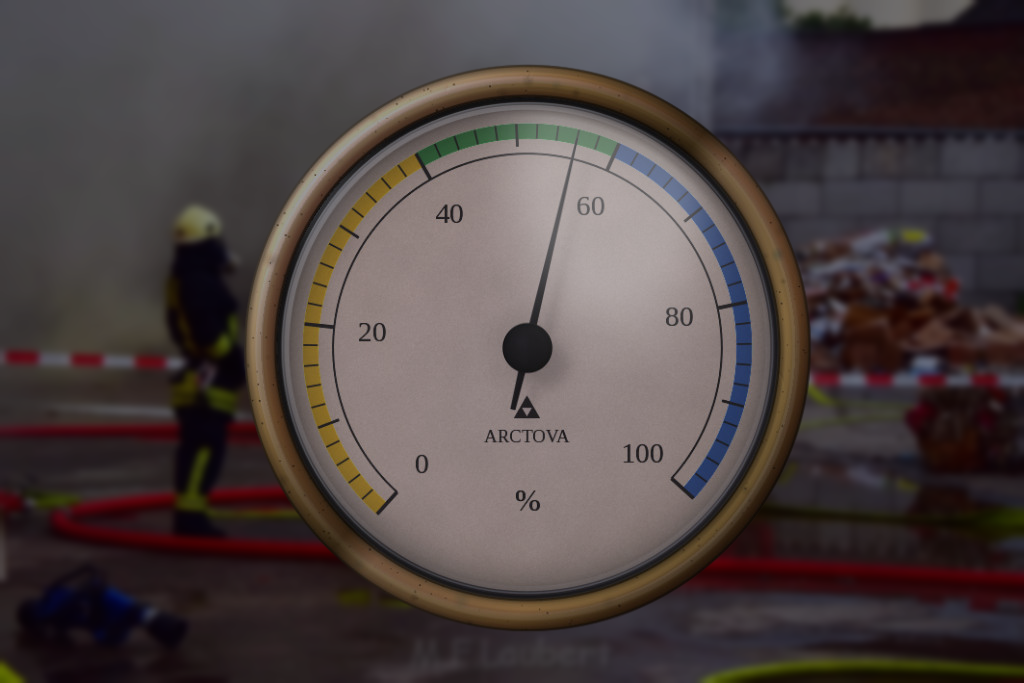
56 %
